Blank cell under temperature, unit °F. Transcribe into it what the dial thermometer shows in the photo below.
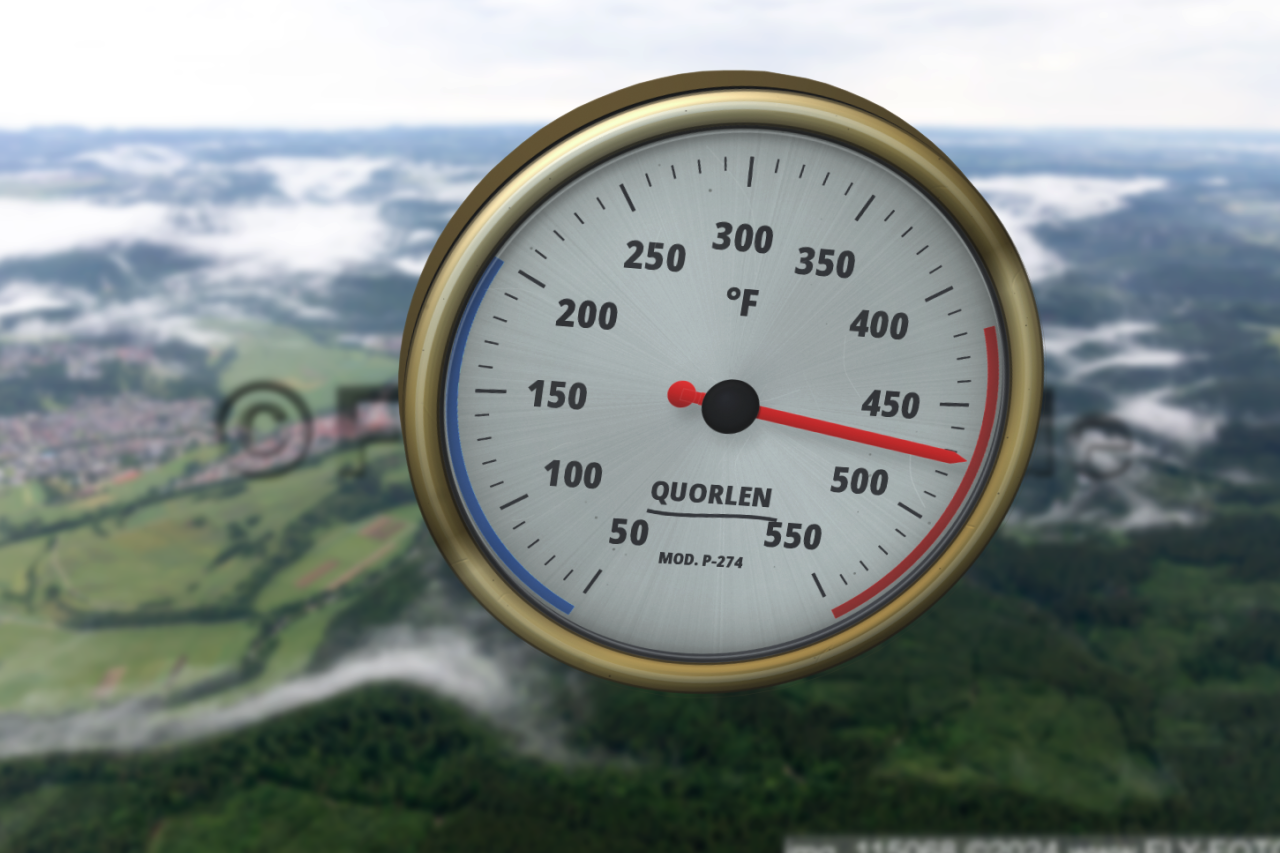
470 °F
